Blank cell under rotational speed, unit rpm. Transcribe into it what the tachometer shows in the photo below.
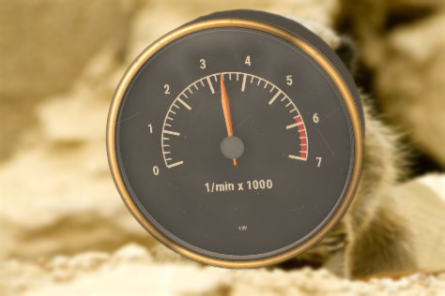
3400 rpm
